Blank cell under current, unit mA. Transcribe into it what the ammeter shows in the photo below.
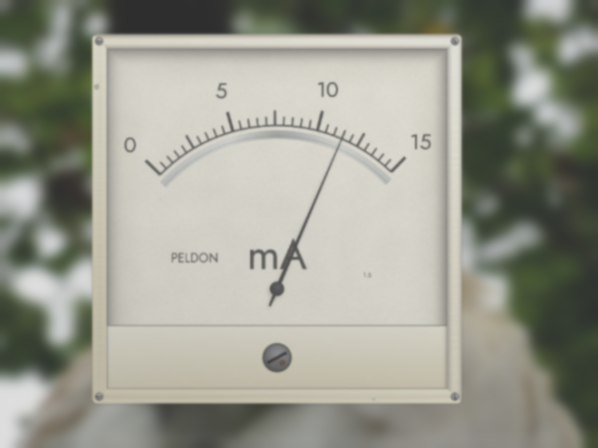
11.5 mA
